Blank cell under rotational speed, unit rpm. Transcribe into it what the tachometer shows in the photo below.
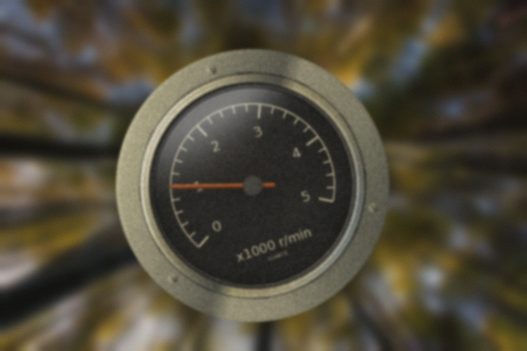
1000 rpm
